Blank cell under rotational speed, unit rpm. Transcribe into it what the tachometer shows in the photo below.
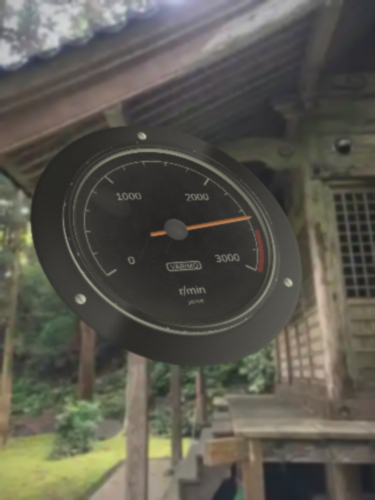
2500 rpm
